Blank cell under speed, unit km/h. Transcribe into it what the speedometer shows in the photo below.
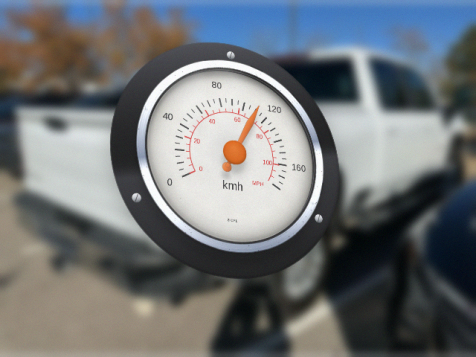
110 km/h
